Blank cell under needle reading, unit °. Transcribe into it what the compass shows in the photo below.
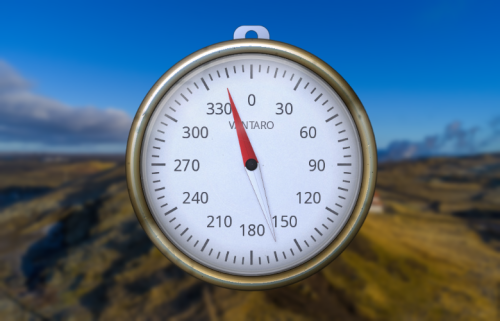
342.5 °
